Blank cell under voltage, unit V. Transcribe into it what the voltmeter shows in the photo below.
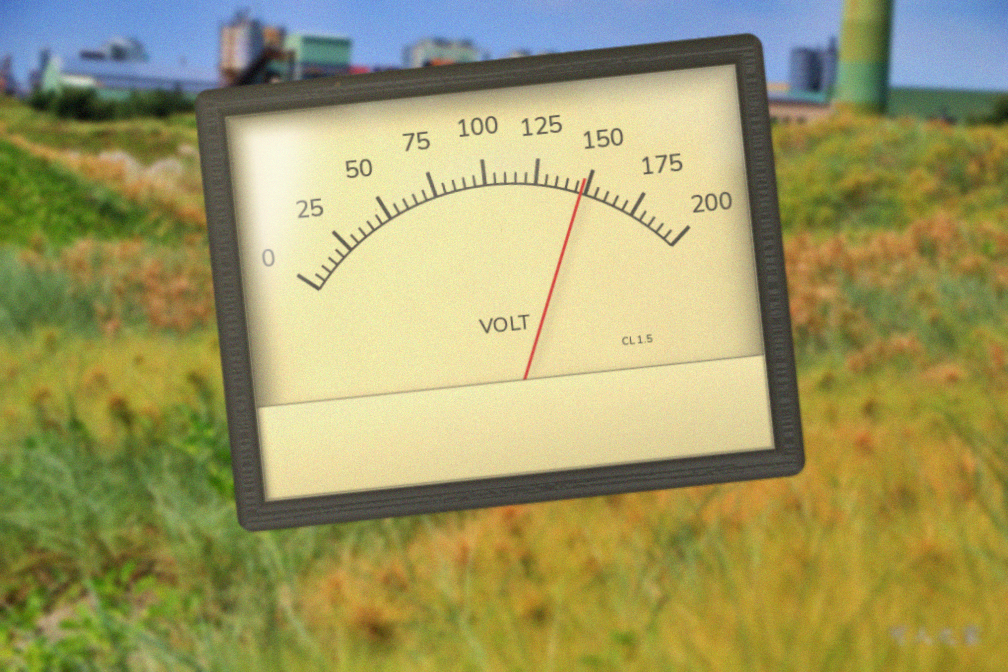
147.5 V
